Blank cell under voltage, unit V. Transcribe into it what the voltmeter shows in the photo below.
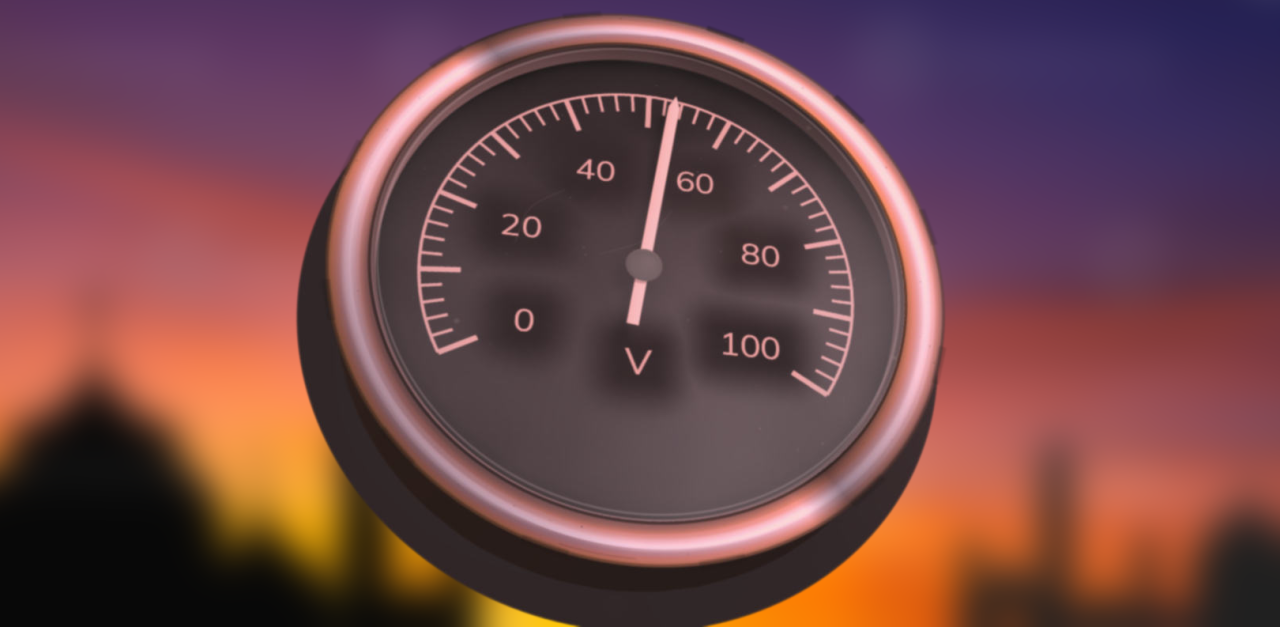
53 V
